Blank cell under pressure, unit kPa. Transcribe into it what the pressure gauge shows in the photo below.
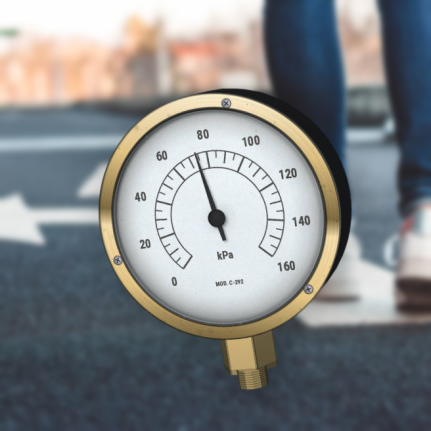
75 kPa
